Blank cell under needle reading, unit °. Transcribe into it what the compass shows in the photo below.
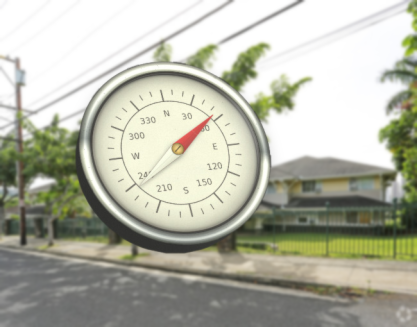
55 °
